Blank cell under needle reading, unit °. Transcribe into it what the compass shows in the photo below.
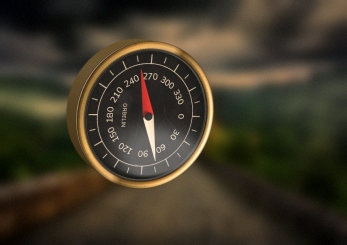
255 °
